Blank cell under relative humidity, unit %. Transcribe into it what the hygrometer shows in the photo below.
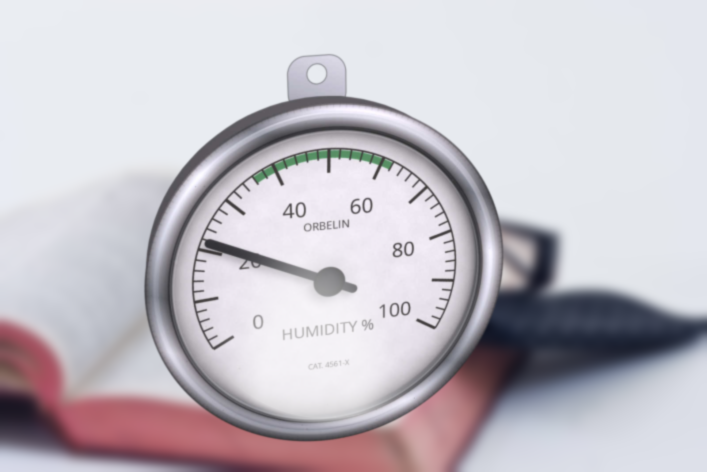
22 %
